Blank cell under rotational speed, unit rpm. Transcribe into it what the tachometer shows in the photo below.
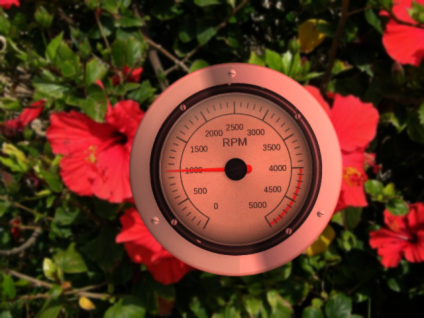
1000 rpm
